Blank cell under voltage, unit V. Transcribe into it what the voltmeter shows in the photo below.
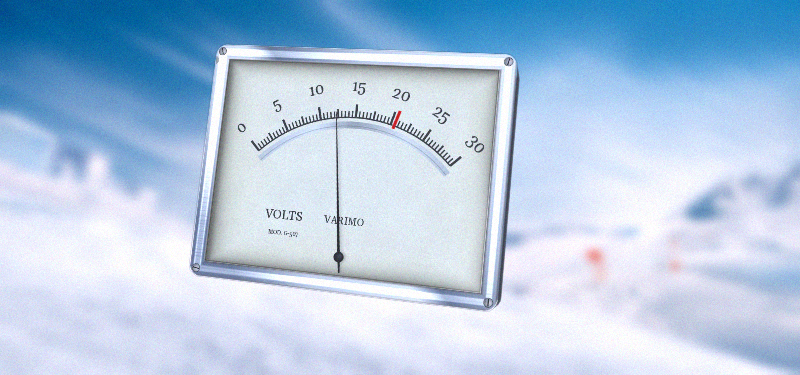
12.5 V
